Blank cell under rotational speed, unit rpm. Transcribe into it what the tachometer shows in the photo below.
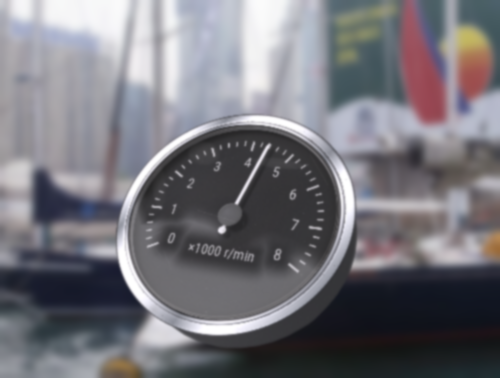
4400 rpm
